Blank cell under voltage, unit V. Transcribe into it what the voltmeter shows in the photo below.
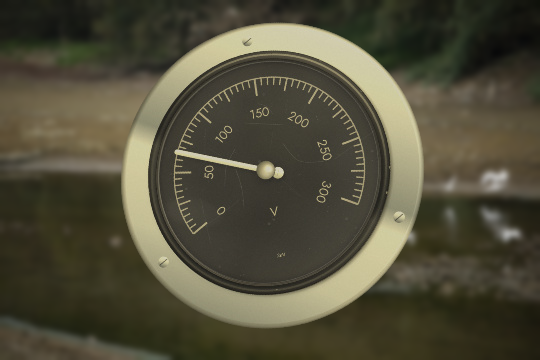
65 V
